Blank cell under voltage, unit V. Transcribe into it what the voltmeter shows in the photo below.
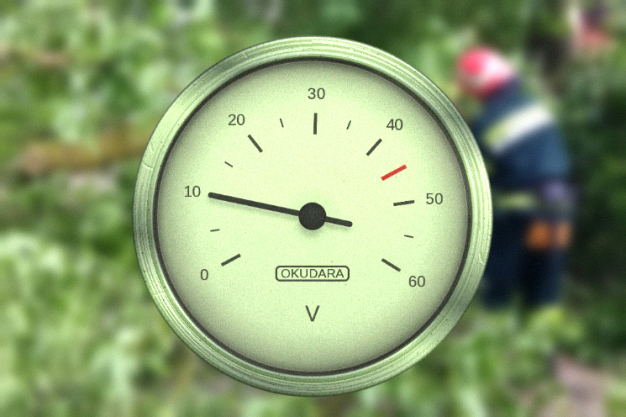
10 V
